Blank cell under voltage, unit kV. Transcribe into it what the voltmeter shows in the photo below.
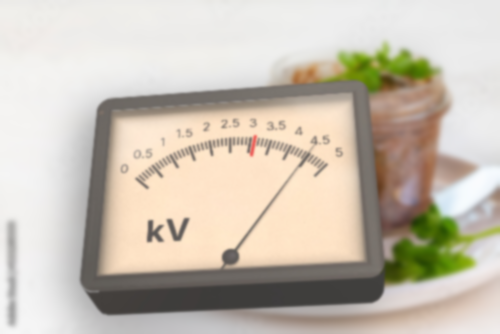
4.5 kV
